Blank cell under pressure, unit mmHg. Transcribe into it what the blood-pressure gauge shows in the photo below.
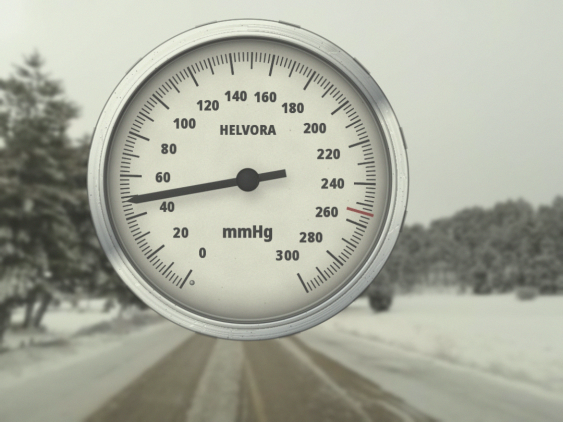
48 mmHg
